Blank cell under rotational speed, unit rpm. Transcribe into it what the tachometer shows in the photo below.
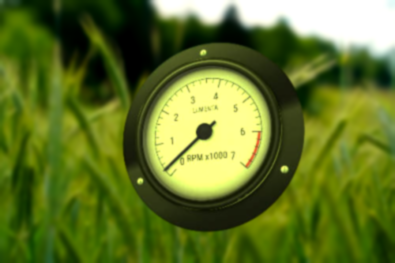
200 rpm
